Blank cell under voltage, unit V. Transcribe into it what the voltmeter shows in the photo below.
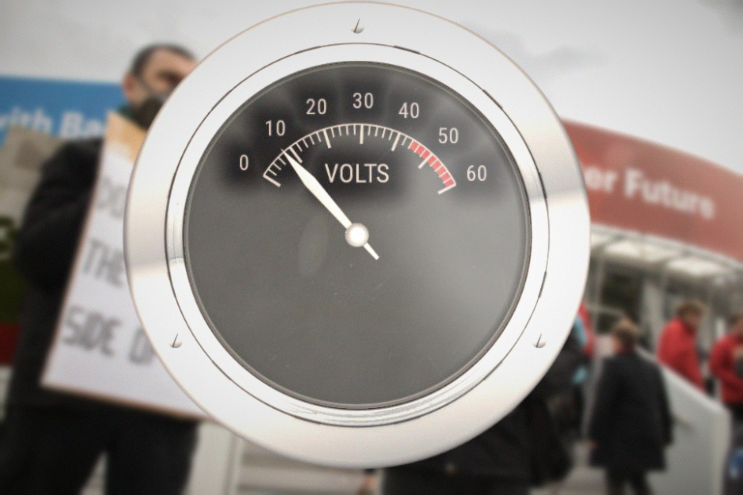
8 V
